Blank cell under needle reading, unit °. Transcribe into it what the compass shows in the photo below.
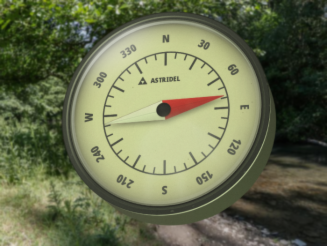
80 °
